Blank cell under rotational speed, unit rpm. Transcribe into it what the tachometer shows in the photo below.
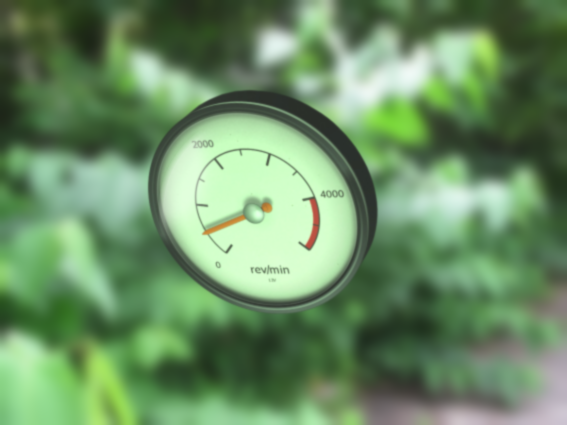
500 rpm
